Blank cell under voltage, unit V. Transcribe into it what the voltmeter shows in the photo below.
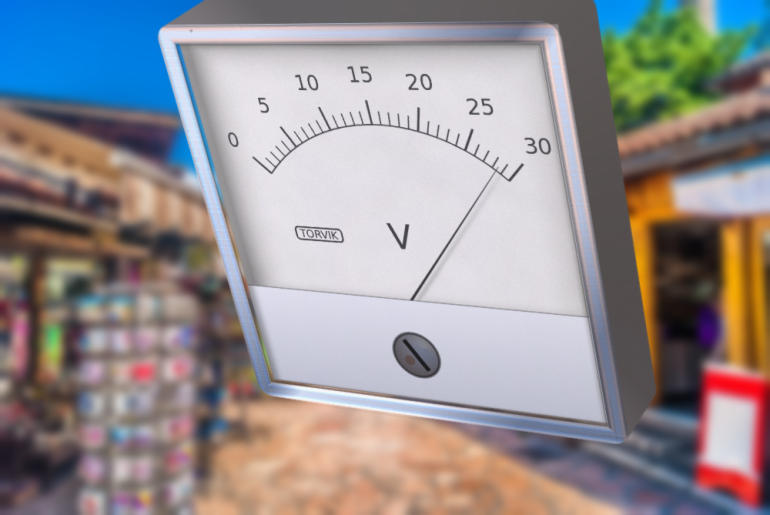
28.5 V
